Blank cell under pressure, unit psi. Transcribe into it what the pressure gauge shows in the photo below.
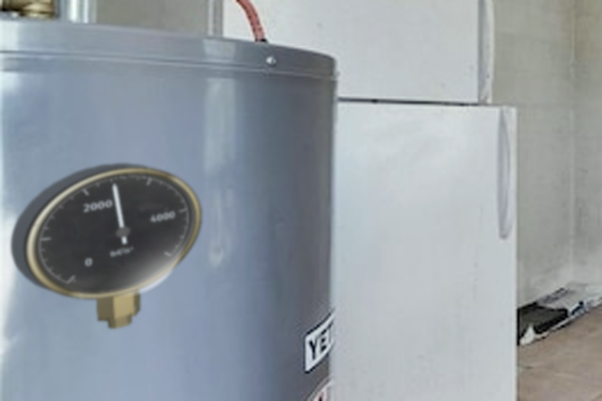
2400 psi
